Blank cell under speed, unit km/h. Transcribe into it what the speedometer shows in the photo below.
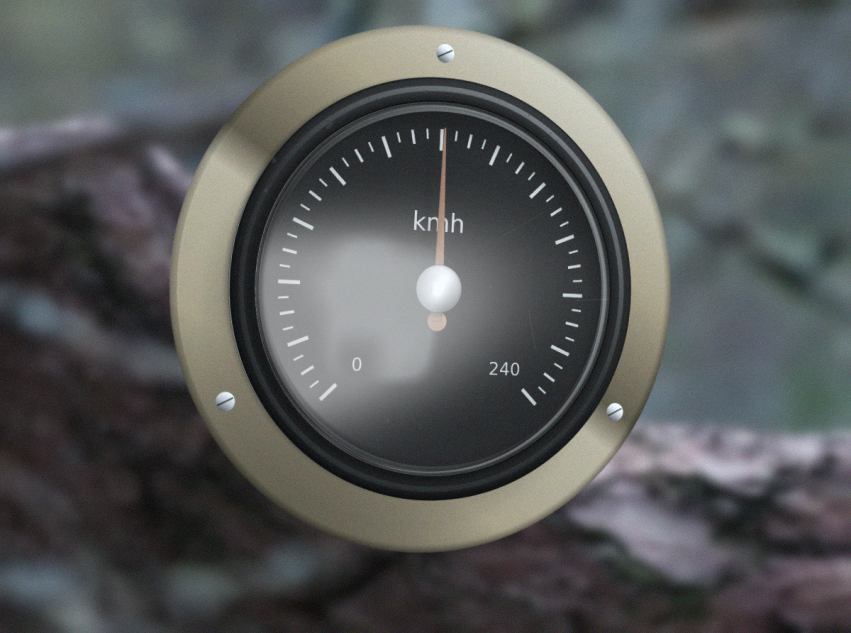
120 km/h
